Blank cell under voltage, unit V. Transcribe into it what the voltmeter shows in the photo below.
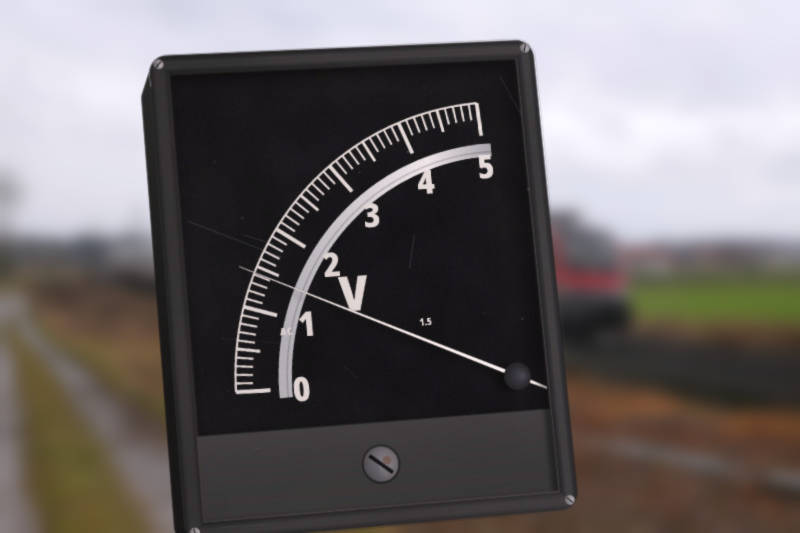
1.4 V
